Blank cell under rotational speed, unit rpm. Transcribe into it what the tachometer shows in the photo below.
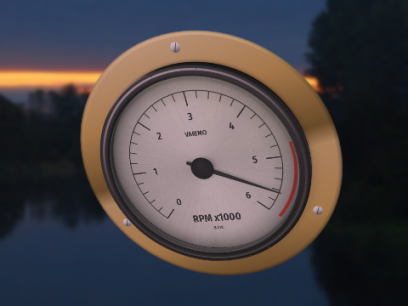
5600 rpm
